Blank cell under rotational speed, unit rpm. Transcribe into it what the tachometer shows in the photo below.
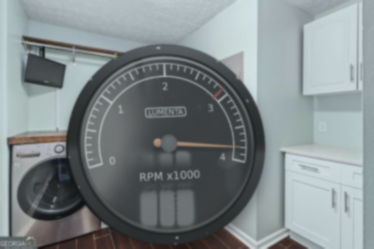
3800 rpm
